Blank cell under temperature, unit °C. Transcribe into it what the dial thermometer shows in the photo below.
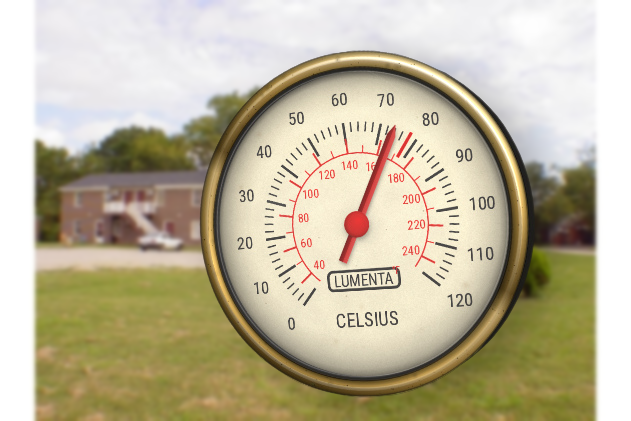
74 °C
